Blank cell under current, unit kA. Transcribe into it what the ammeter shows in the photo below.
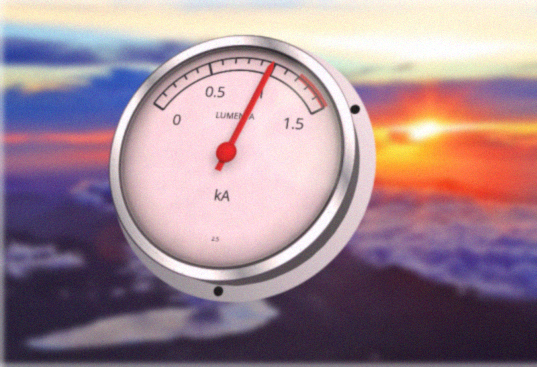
1 kA
